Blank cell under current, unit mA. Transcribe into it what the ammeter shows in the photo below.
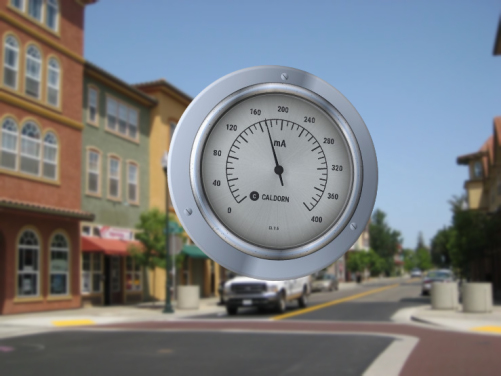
170 mA
